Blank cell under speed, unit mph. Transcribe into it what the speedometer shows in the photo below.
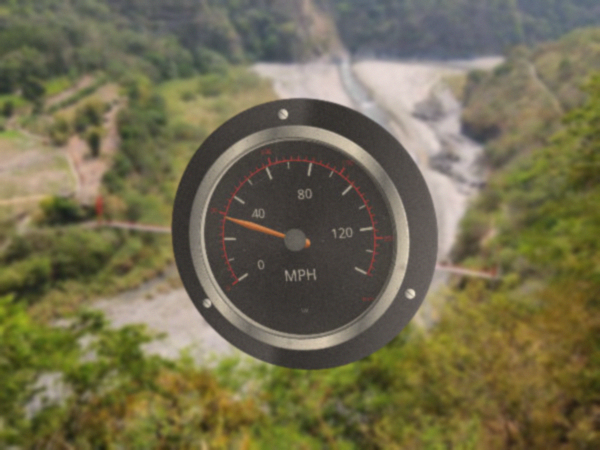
30 mph
